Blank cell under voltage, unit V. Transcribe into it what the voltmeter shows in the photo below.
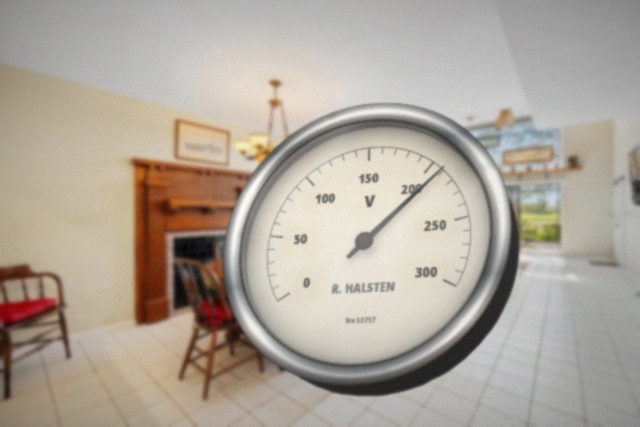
210 V
